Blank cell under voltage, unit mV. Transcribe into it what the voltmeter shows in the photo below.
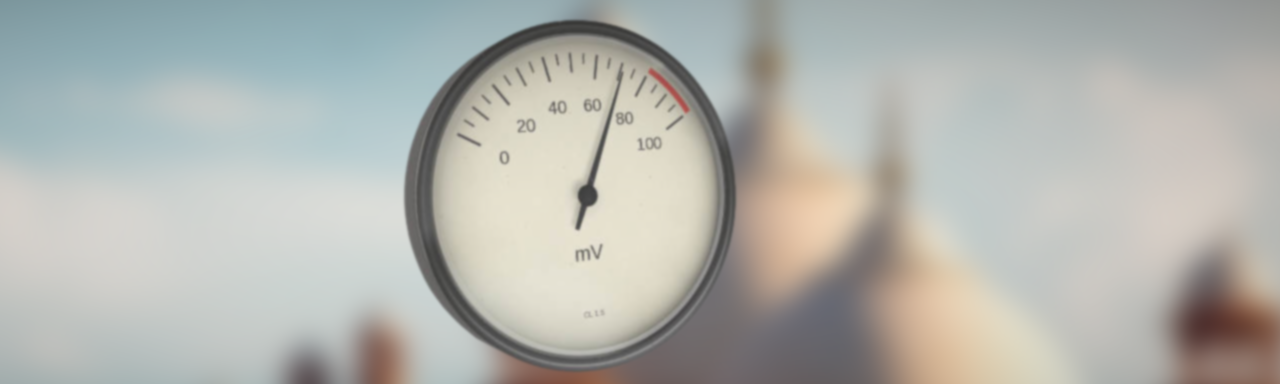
70 mV
